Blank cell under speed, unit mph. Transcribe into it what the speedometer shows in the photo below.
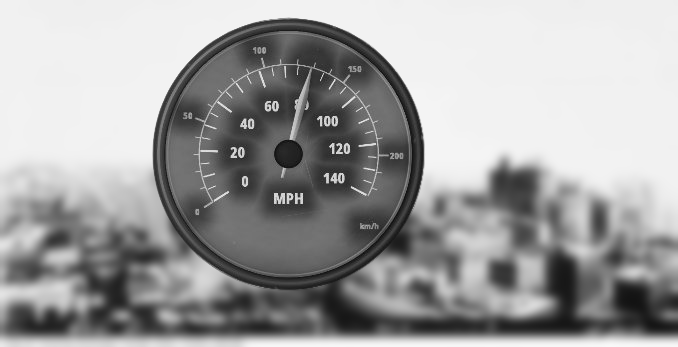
80 mph
